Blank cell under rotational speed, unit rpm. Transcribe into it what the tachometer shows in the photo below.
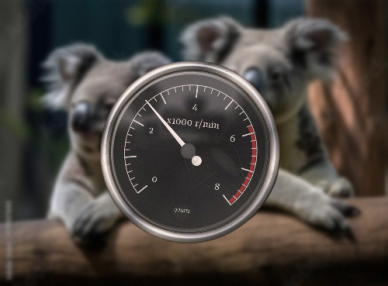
2600 rpm
